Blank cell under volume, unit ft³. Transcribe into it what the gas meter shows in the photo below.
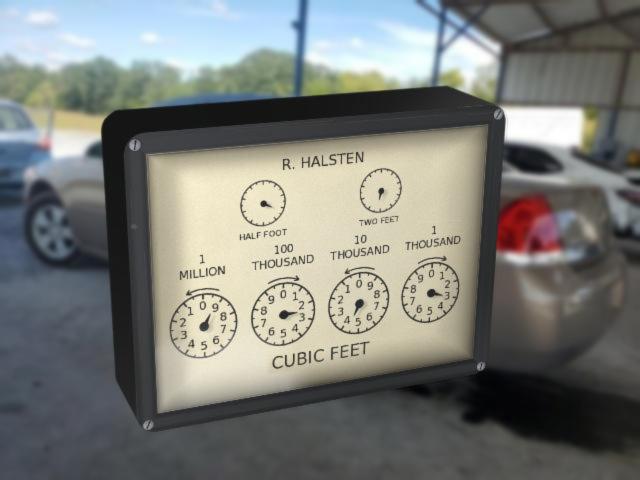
924300 ft³
